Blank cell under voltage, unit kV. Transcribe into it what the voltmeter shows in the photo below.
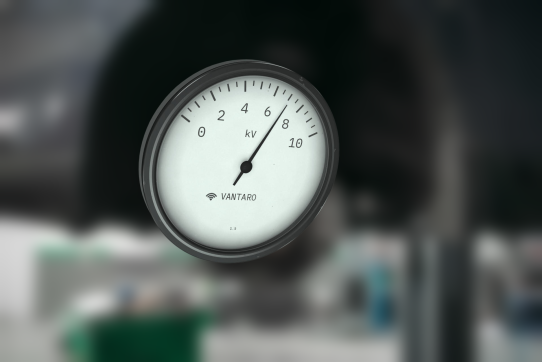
7 kV
